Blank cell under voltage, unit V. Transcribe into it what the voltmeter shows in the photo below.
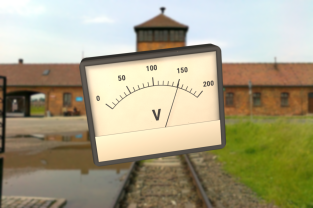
150 V
